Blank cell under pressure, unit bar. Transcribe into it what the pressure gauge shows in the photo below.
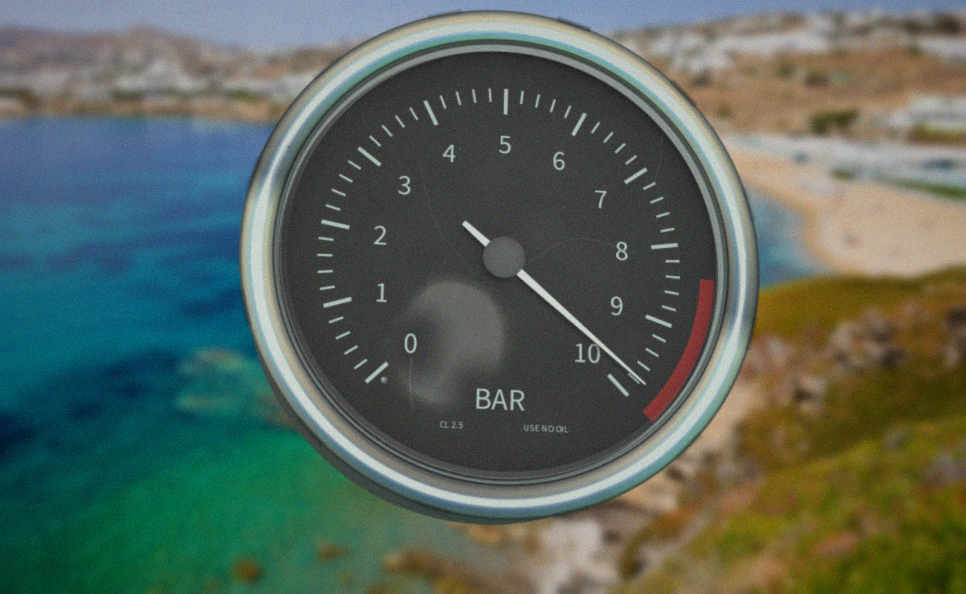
9.8 bar
